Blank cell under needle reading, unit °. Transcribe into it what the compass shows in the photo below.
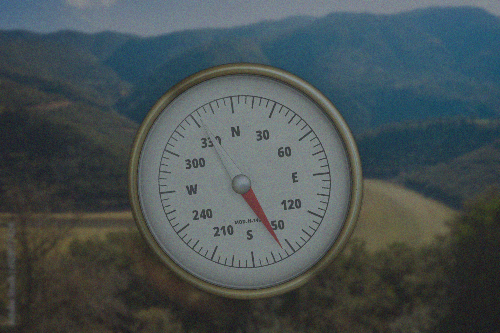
155 °
